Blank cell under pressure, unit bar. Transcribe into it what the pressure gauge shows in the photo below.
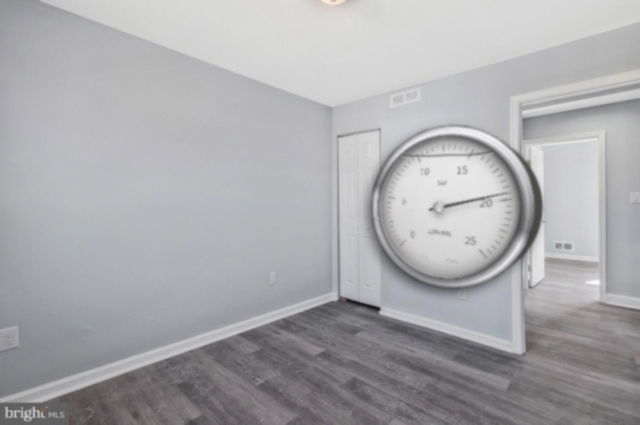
19.5 bar
